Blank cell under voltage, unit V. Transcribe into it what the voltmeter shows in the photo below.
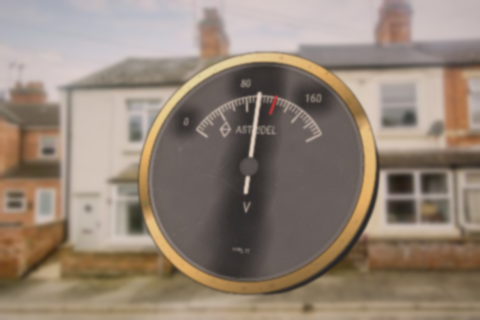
100 V
